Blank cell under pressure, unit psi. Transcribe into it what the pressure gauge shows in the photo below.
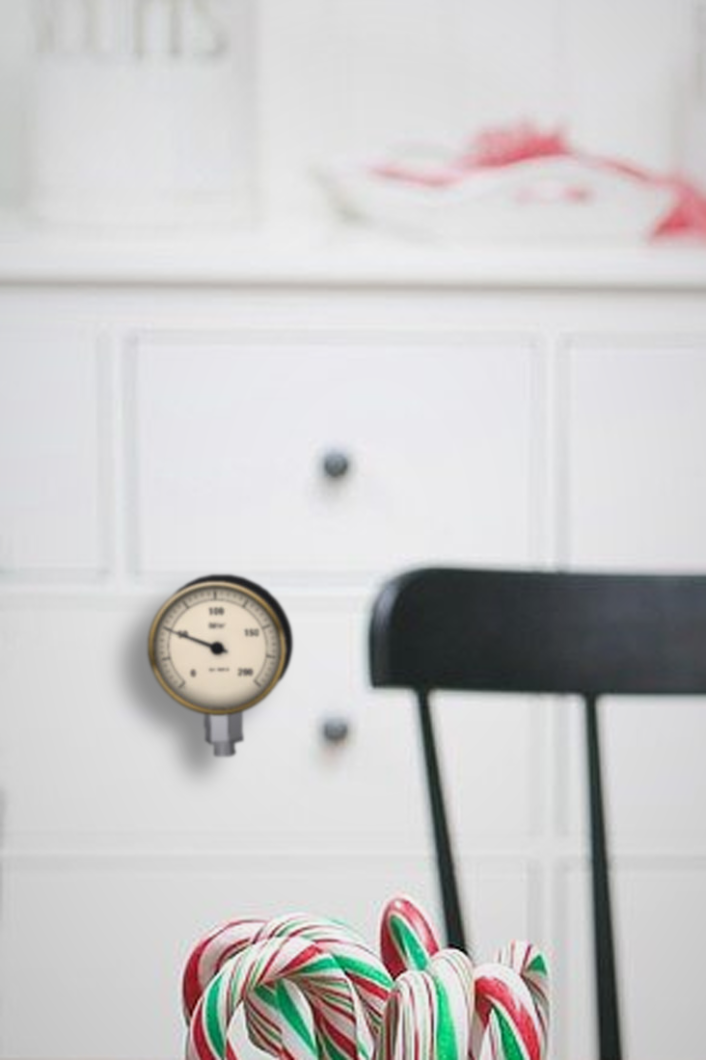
50 psi
